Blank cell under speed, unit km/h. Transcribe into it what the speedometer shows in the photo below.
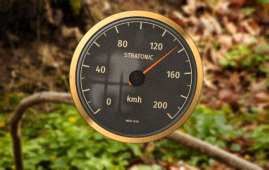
135 km/h
